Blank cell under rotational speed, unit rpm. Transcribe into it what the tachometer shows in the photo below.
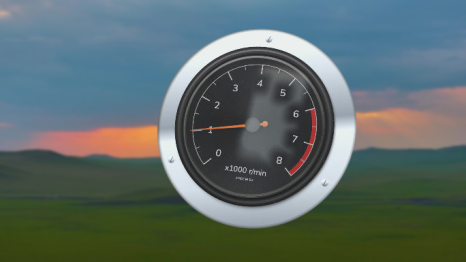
1000 rpm
